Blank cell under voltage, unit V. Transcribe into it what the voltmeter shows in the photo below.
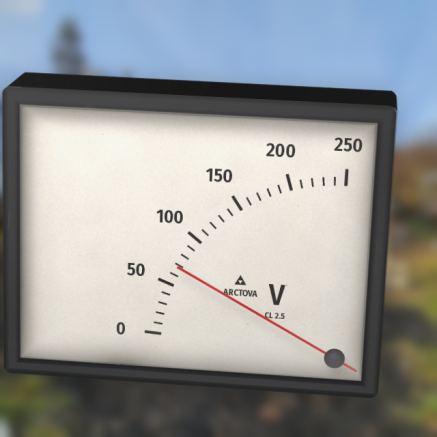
70 V
